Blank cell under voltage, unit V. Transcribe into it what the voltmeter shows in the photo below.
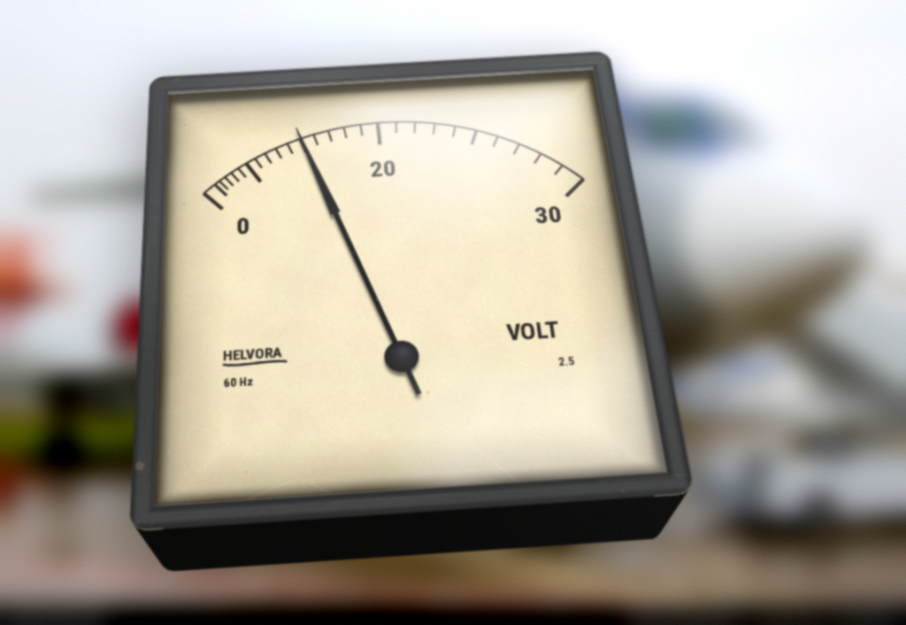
15 V
